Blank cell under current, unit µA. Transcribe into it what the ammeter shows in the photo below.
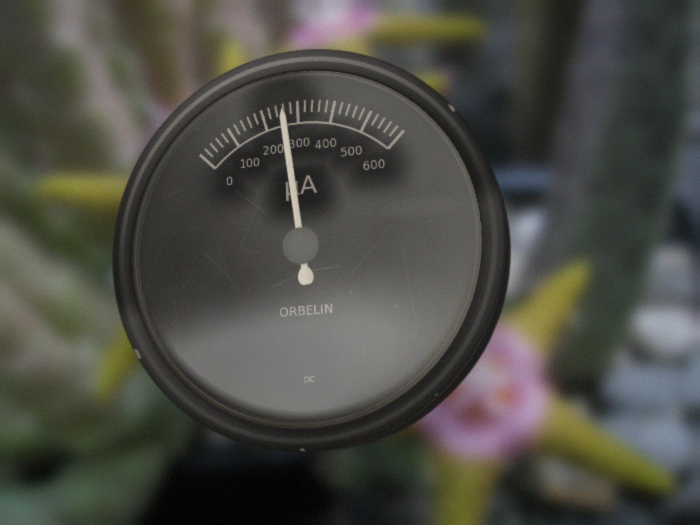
260 µA
